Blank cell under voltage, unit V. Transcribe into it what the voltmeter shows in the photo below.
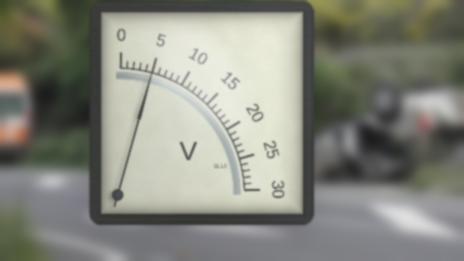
5 V
